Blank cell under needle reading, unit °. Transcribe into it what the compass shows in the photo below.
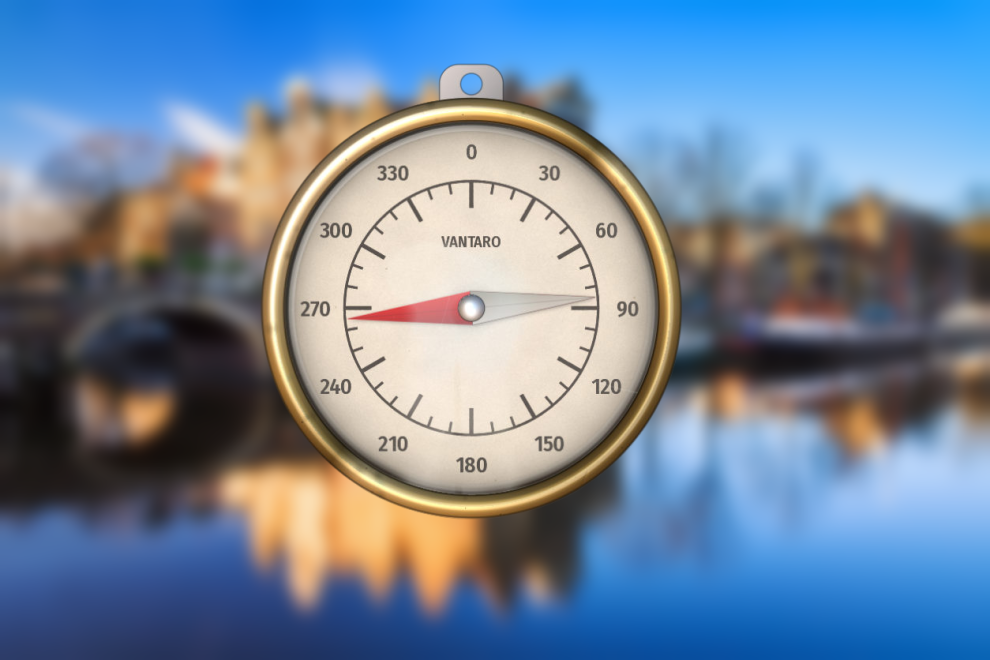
265 °
